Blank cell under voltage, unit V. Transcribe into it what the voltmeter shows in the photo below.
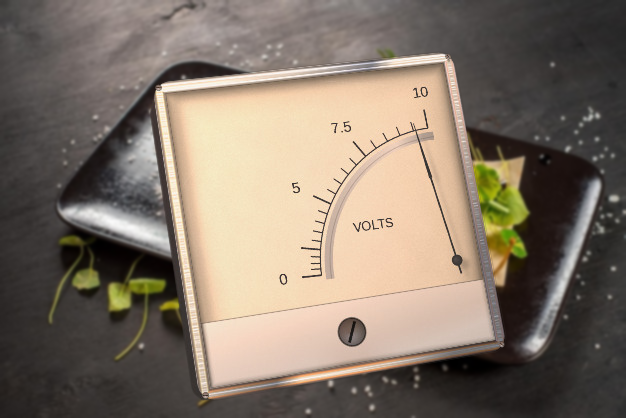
9.5 V
